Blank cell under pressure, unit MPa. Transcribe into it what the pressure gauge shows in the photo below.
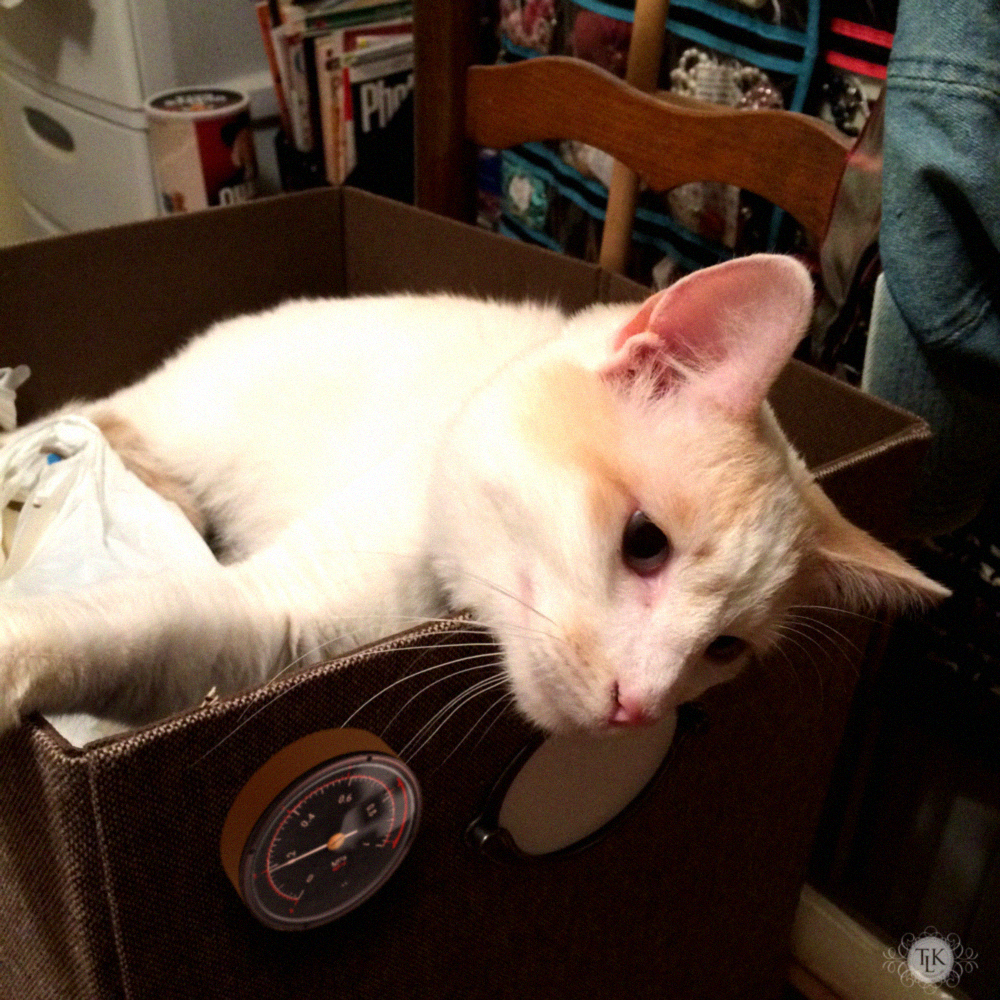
0.2 MPa
